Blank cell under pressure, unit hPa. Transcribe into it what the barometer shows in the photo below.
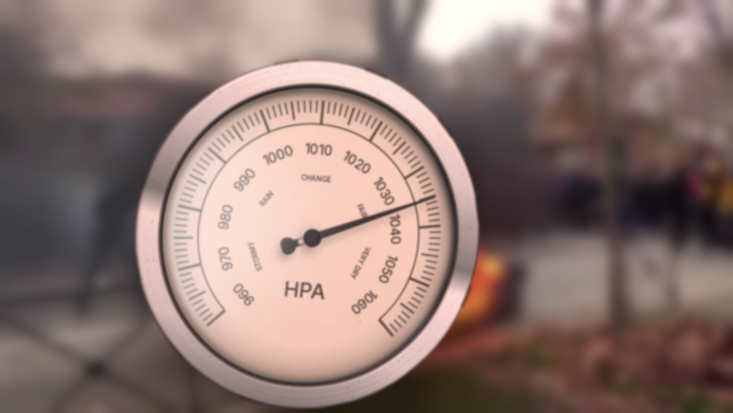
1035 hPa
